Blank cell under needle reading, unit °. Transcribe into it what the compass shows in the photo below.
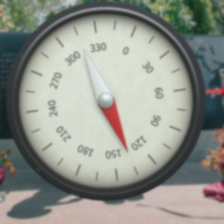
135 °
